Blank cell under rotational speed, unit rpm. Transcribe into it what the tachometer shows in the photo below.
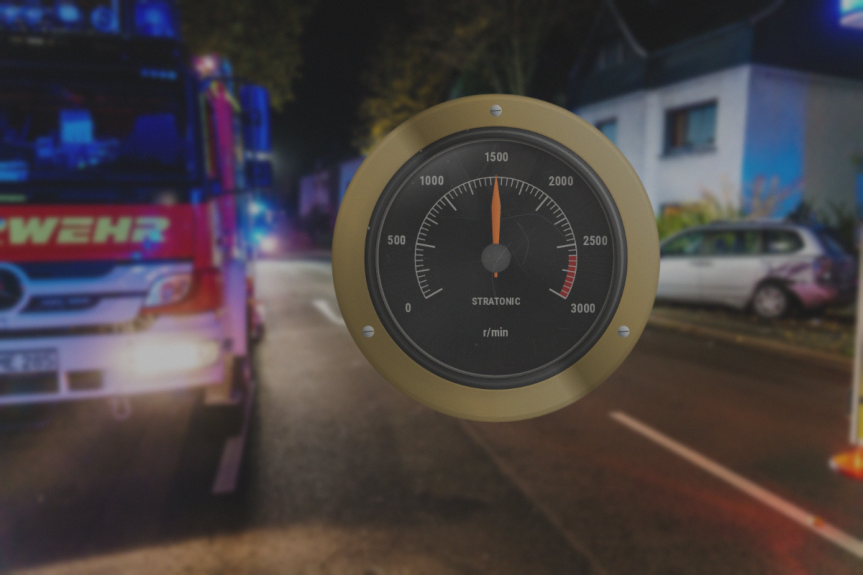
1500 rpm
